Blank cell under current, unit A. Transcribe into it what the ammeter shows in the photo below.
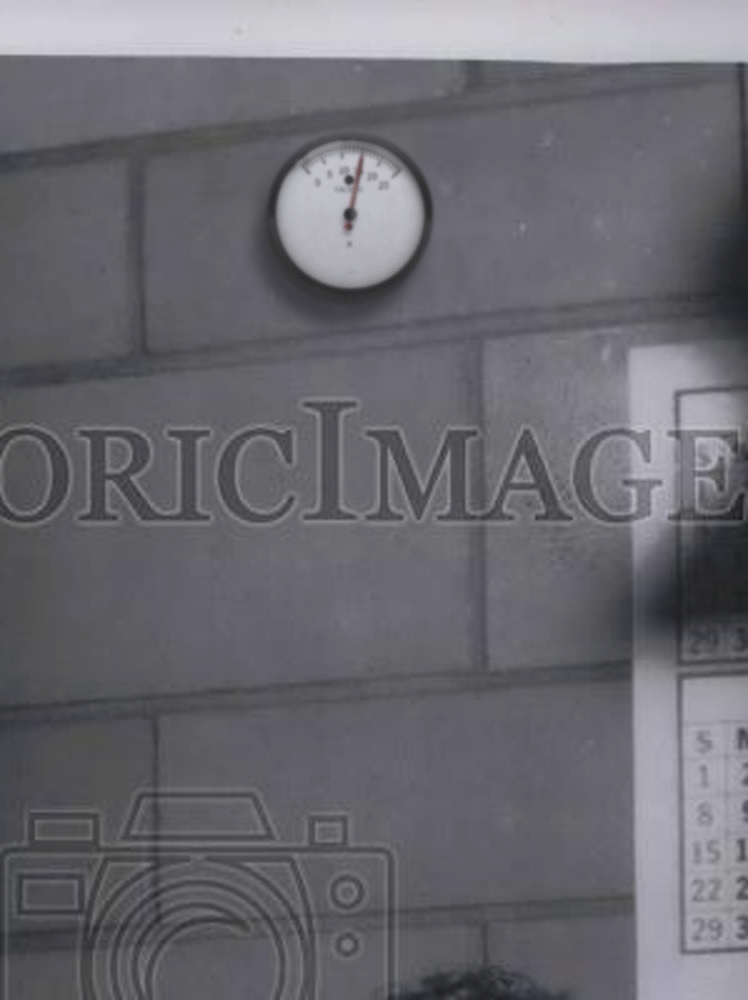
15 A
